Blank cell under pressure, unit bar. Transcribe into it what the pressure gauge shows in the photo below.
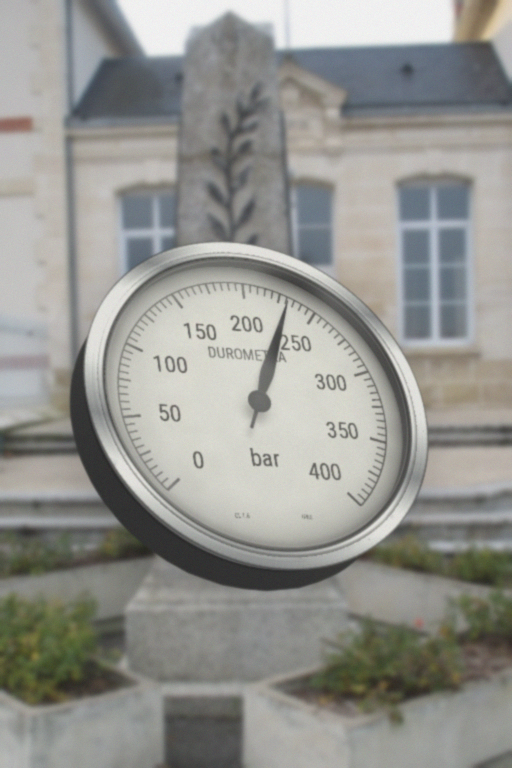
230 bar
